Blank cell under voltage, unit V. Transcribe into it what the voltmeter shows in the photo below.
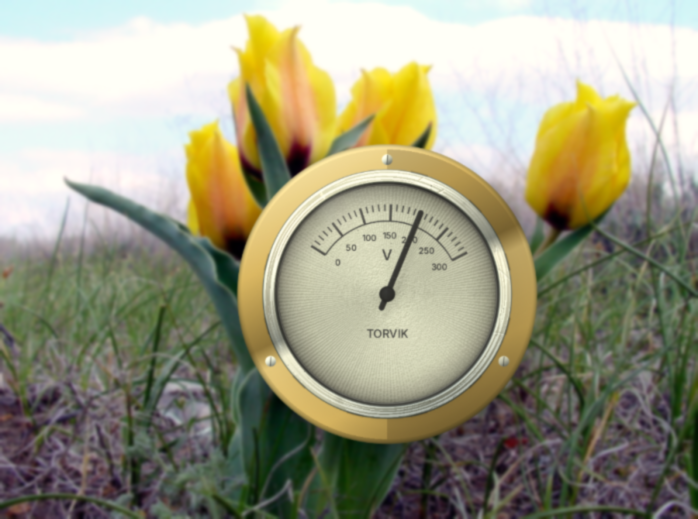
200 V
